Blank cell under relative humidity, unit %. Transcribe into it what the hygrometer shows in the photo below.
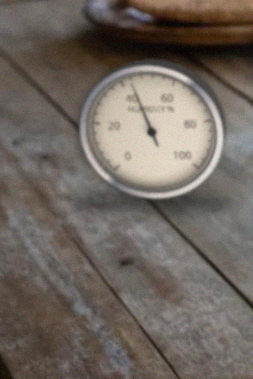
44 %
